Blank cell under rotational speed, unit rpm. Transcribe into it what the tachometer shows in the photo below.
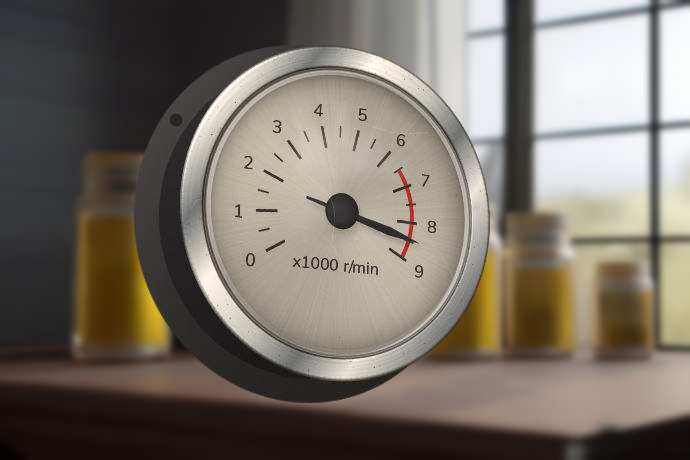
8500 rpm
